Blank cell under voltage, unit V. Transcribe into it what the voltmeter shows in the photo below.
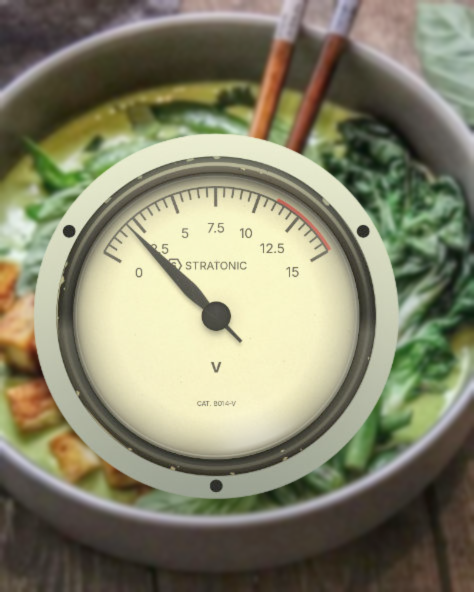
2 V
